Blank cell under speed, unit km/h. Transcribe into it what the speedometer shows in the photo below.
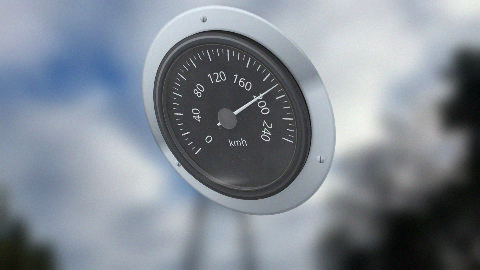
190 km/h
